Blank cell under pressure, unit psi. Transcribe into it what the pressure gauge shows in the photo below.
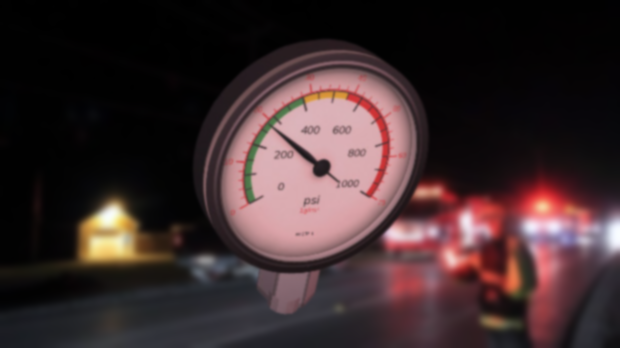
275 psi
